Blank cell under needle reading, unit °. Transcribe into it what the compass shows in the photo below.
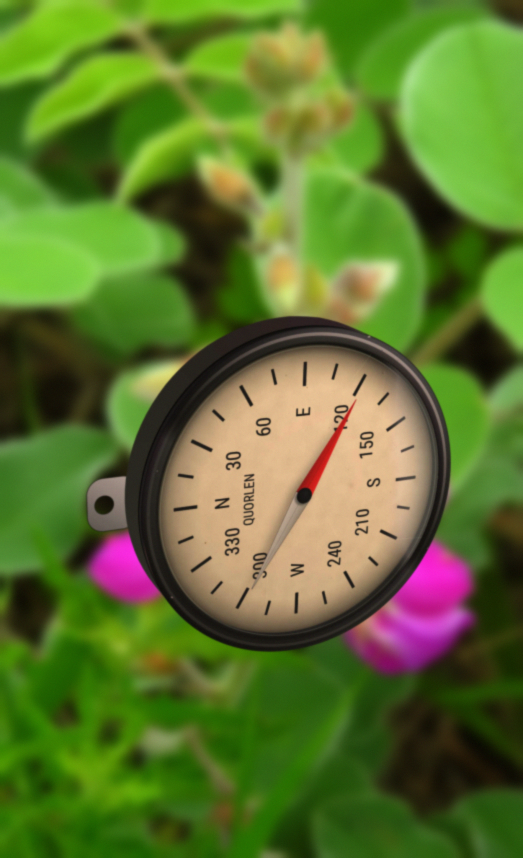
120 °
